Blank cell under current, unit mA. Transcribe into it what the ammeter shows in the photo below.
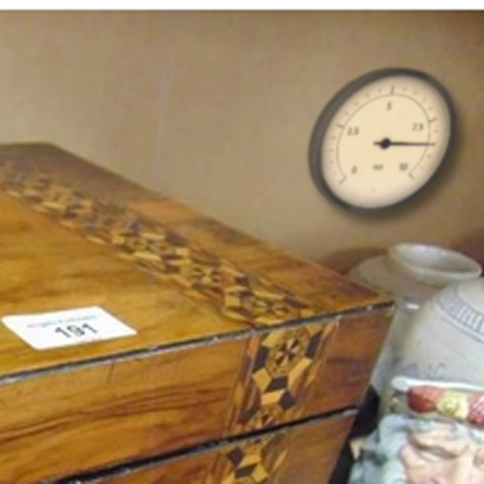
8.5 mA
